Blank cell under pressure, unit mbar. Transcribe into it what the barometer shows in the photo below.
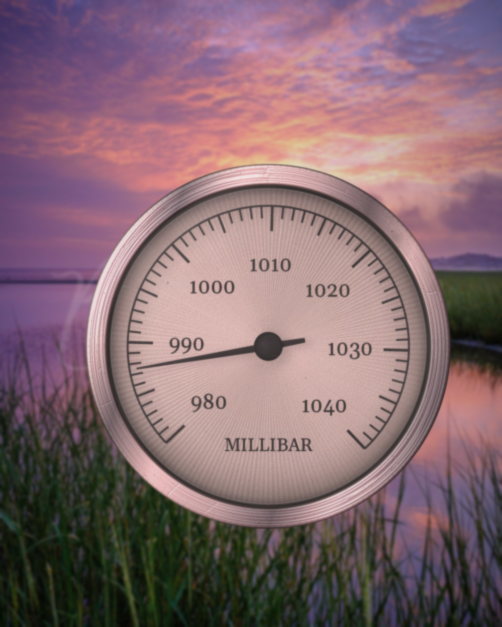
987.5 mbar
